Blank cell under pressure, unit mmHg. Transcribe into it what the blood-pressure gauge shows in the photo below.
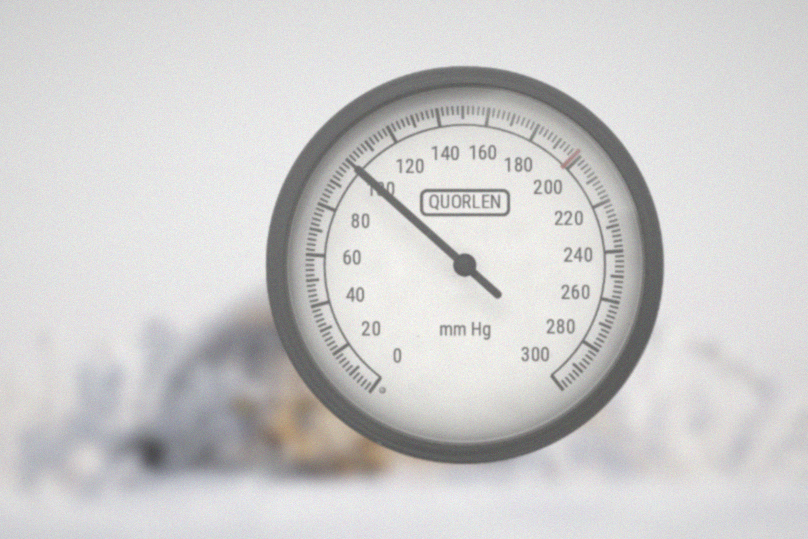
100 mmHg
